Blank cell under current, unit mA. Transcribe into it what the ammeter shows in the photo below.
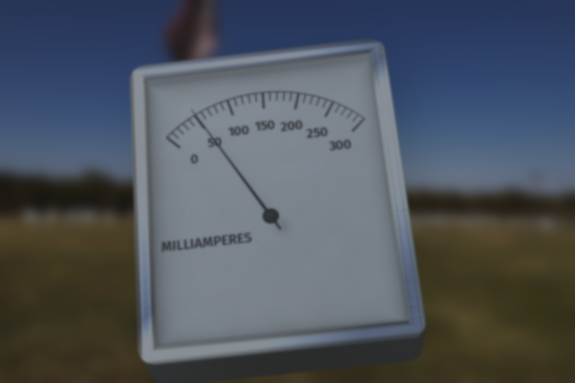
50 mA
